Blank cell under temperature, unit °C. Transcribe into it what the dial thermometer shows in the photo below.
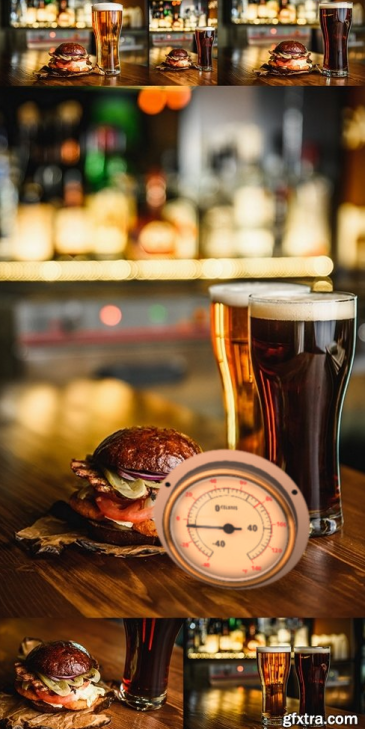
-20 °C
